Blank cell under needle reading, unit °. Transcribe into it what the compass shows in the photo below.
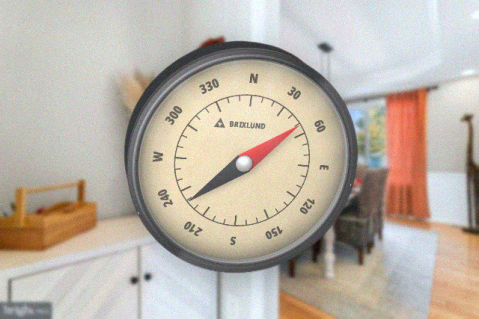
50 °
